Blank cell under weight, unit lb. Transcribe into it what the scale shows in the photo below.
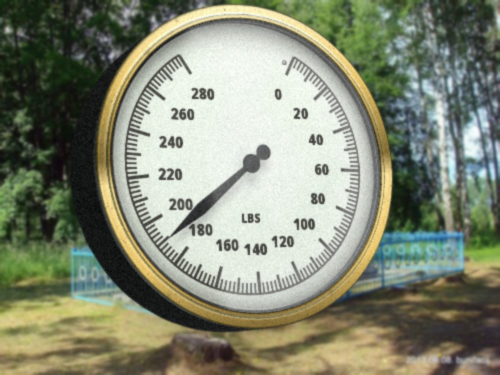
190 lb
